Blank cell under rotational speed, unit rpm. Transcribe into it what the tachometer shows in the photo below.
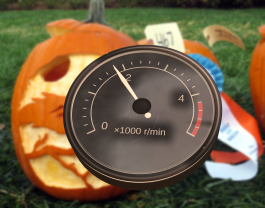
1800 rpm
